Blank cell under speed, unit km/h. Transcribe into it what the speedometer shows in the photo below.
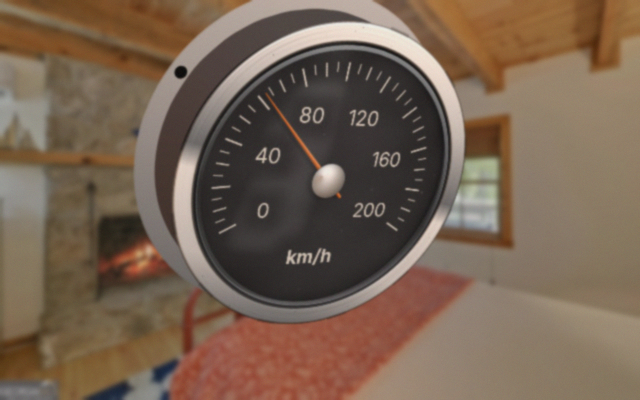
62.5 km/h
